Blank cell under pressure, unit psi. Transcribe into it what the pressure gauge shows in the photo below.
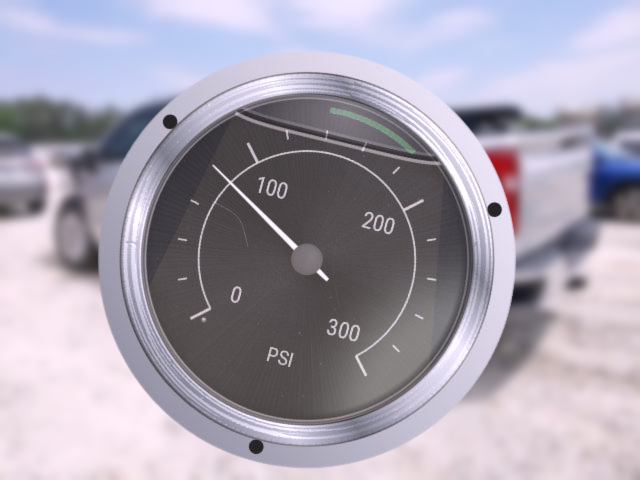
80 psi
